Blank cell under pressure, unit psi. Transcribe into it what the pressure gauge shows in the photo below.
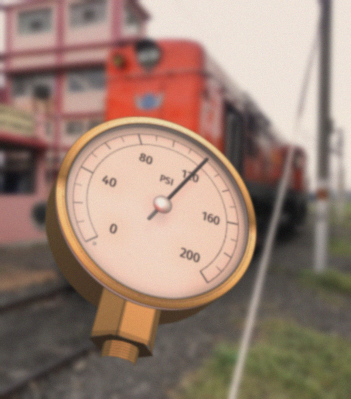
120 psi
